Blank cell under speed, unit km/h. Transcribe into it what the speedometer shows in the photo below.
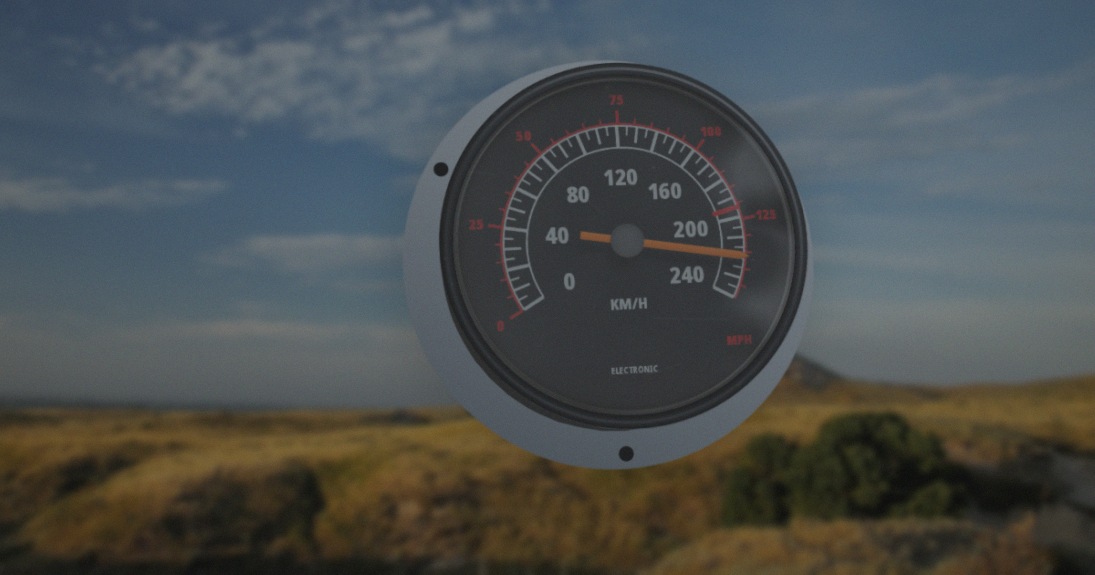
220 km/h
